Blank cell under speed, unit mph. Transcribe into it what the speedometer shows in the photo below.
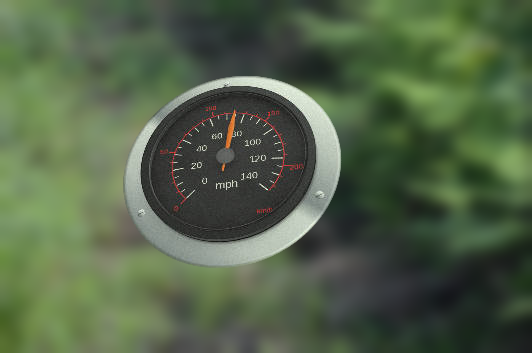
75 mph
